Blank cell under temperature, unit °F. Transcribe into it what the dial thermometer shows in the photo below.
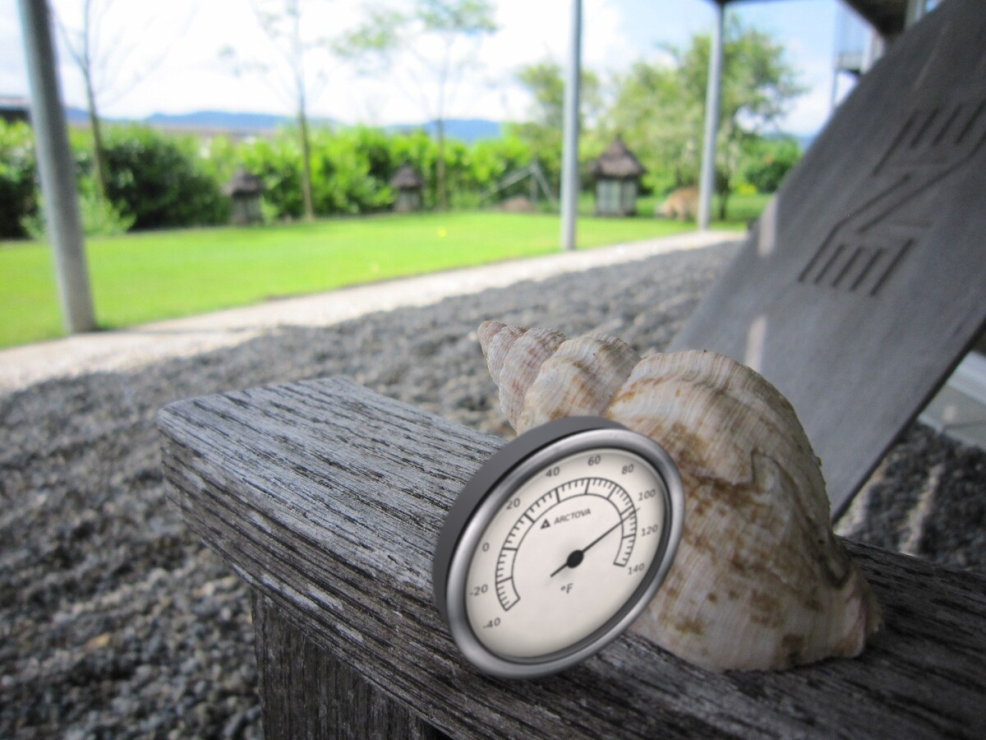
100 °F
